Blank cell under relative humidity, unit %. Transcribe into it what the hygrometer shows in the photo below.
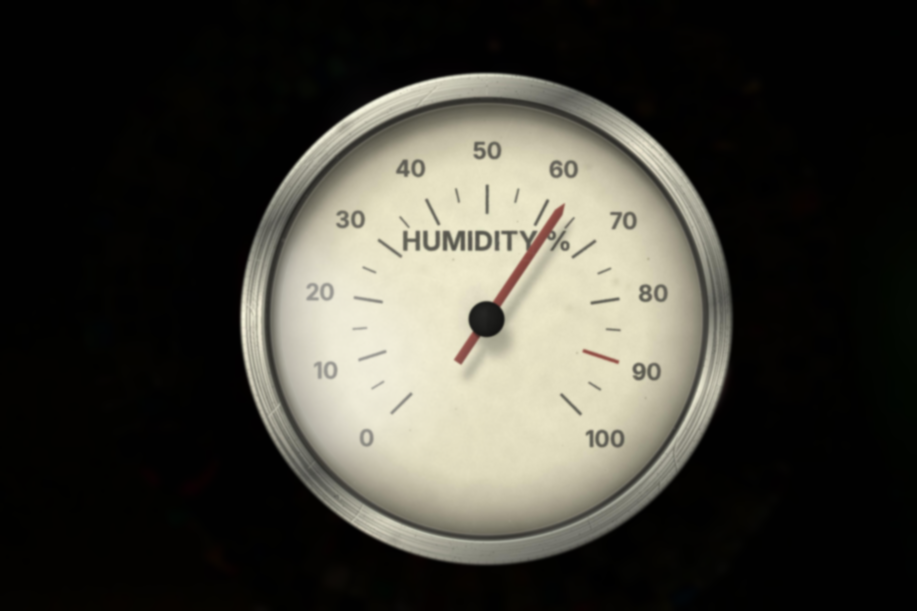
62.5 %
